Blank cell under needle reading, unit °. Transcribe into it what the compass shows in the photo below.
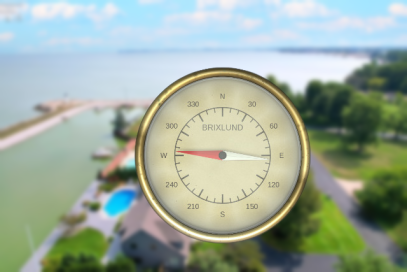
275 °
